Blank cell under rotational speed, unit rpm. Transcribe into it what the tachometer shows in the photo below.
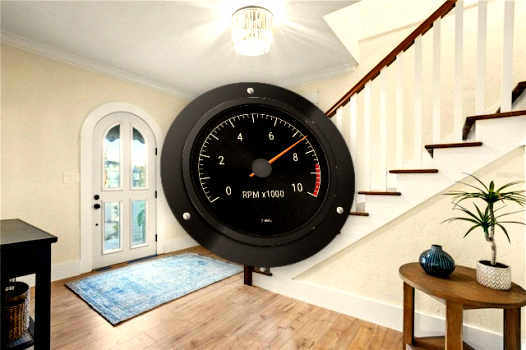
7400 rpm
